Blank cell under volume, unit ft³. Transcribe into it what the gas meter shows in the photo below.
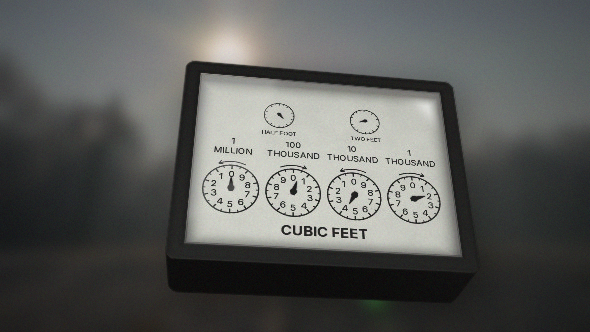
4200 ft³
